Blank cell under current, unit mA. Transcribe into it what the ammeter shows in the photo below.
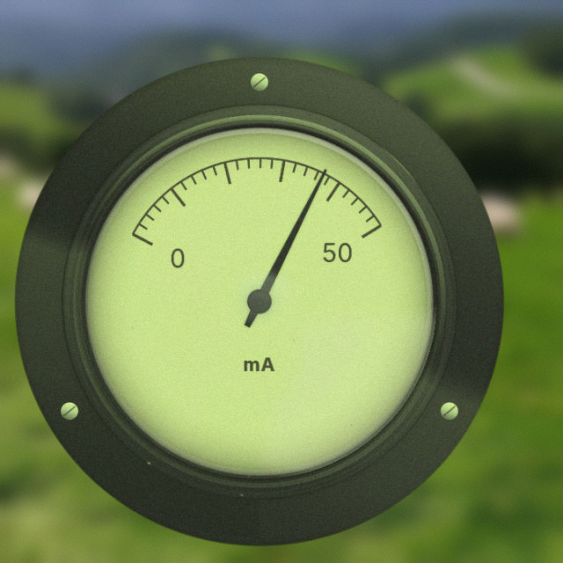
37 mA
